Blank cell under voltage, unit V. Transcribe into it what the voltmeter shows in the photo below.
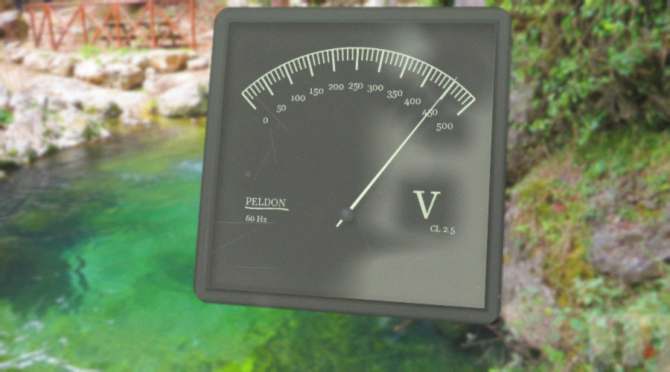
450 V
